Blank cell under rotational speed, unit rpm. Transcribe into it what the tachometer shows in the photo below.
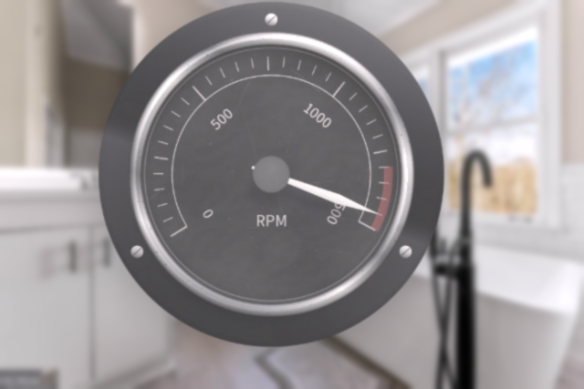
1450 rpm
